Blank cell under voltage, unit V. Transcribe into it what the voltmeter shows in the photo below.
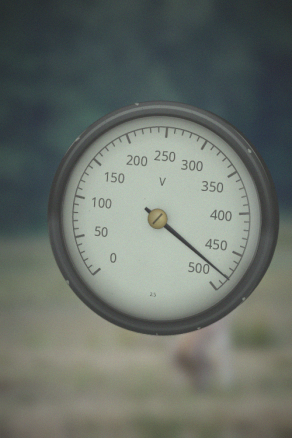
480 V
